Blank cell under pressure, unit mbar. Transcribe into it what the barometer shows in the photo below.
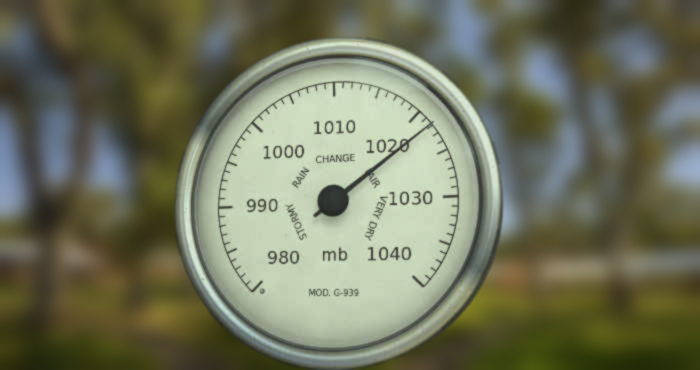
1022 mbar
